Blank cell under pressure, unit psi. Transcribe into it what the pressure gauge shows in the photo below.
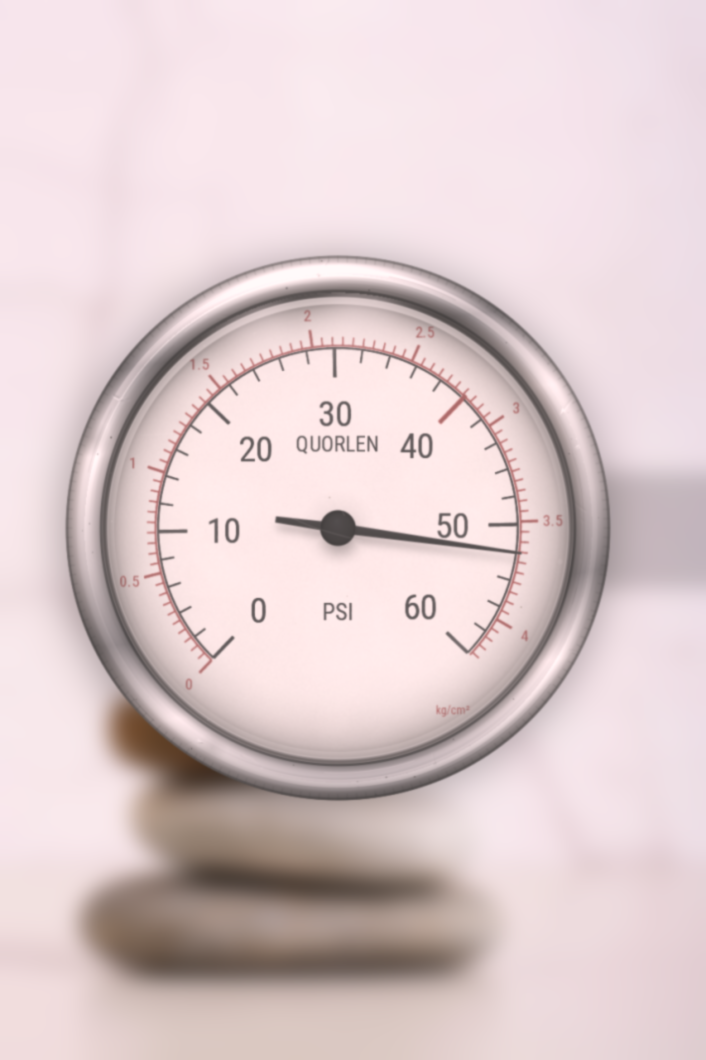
52 psi
